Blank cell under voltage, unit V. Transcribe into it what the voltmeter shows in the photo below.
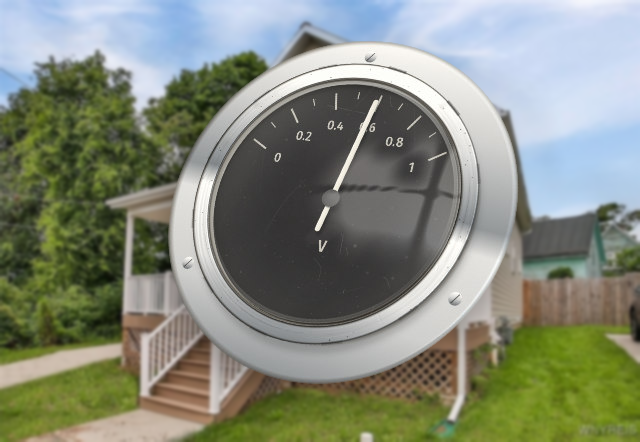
0.6 V
